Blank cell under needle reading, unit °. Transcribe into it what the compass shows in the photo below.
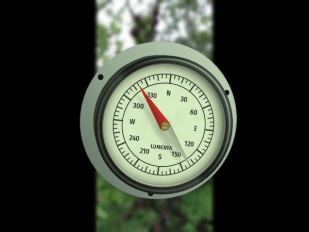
320 °
